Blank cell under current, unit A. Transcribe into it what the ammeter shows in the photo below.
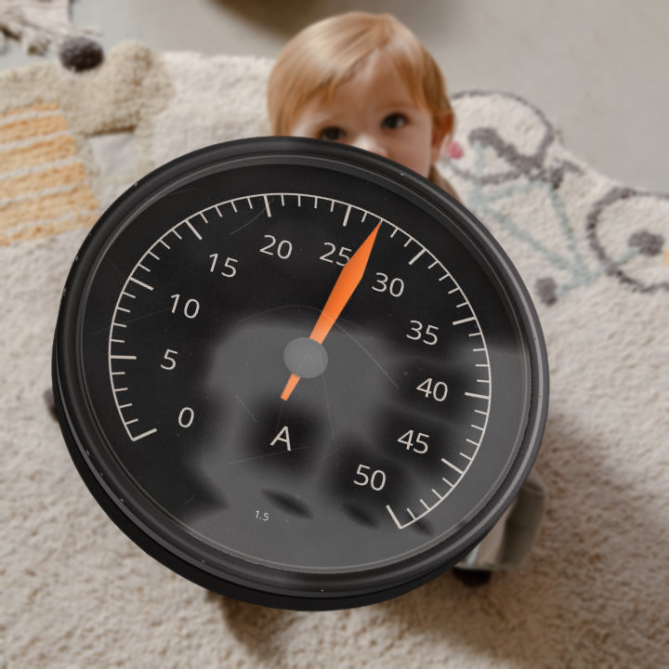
27 A
